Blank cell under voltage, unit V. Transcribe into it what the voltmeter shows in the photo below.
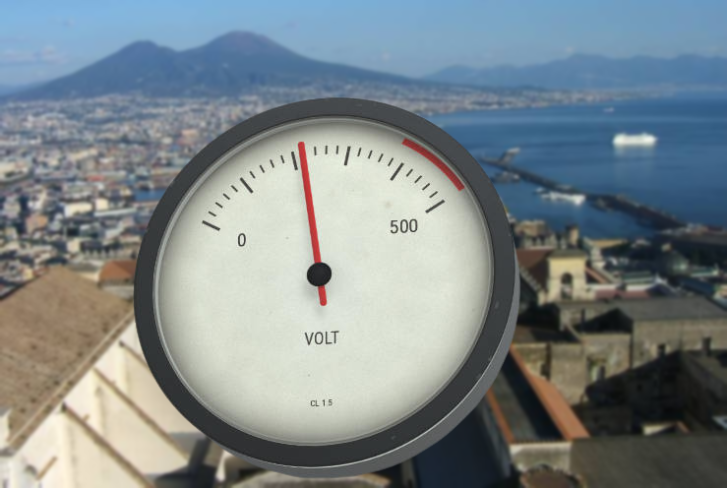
220 V
